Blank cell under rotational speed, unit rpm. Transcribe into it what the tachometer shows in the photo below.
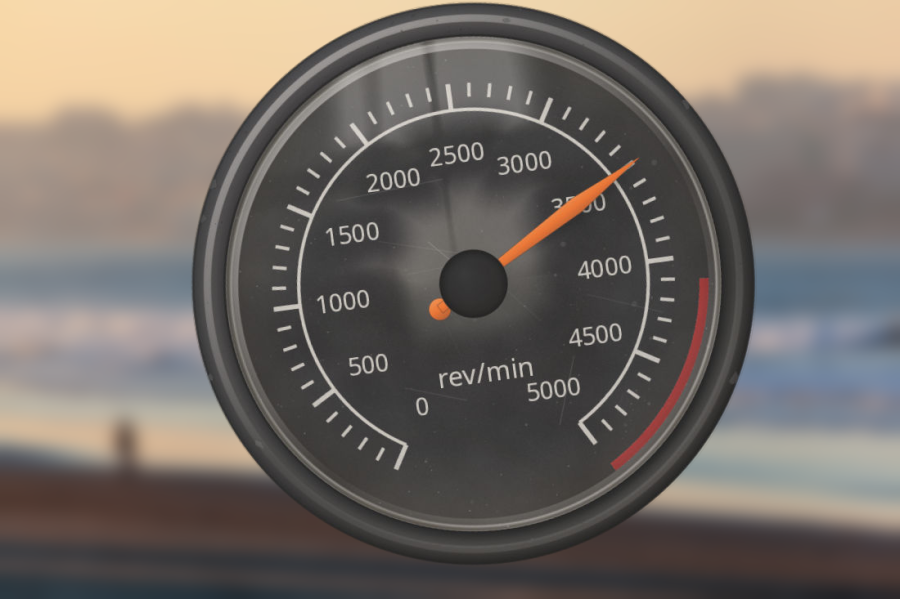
3500 rpm
